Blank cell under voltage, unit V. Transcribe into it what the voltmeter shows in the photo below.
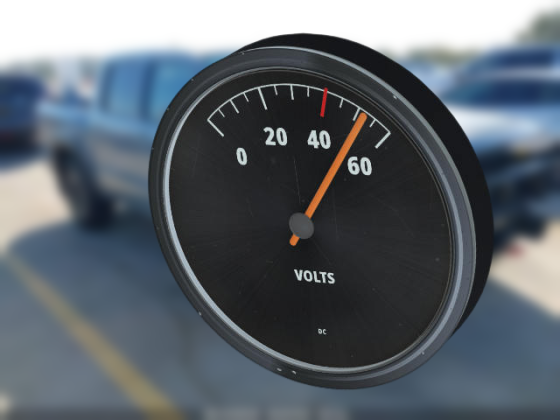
52.5 V
